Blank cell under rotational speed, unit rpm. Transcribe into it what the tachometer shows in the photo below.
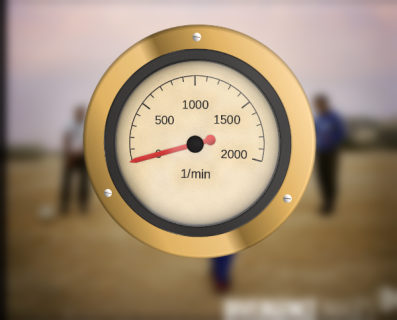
0 rpm
